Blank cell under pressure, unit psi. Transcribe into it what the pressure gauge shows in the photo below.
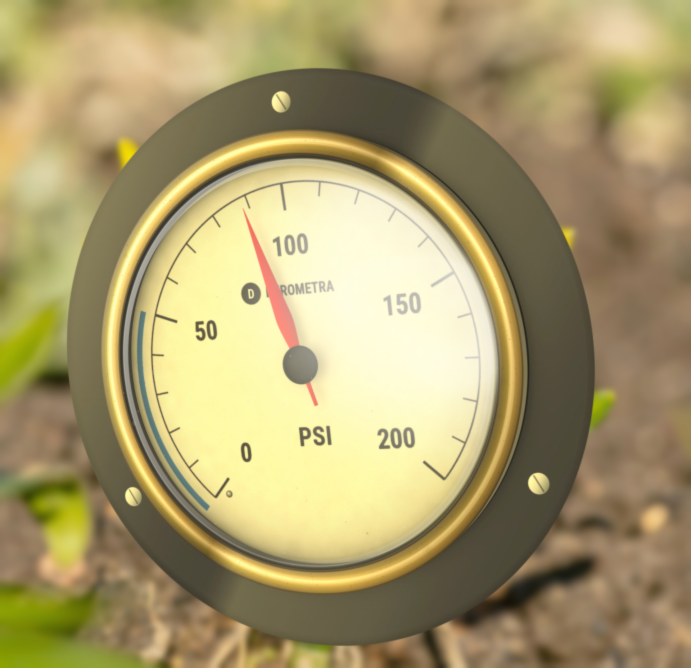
90 psi
